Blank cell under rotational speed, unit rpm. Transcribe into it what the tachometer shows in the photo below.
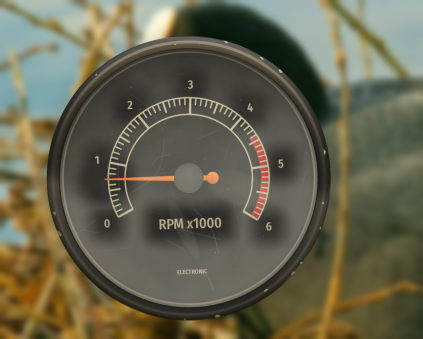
700 rpm
